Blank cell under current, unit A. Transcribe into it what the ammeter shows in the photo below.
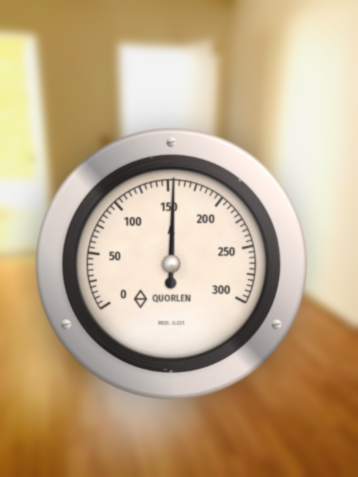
155 A
